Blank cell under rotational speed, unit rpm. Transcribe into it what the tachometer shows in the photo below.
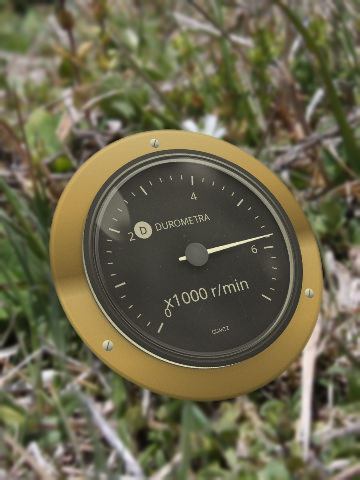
5800 rpm
